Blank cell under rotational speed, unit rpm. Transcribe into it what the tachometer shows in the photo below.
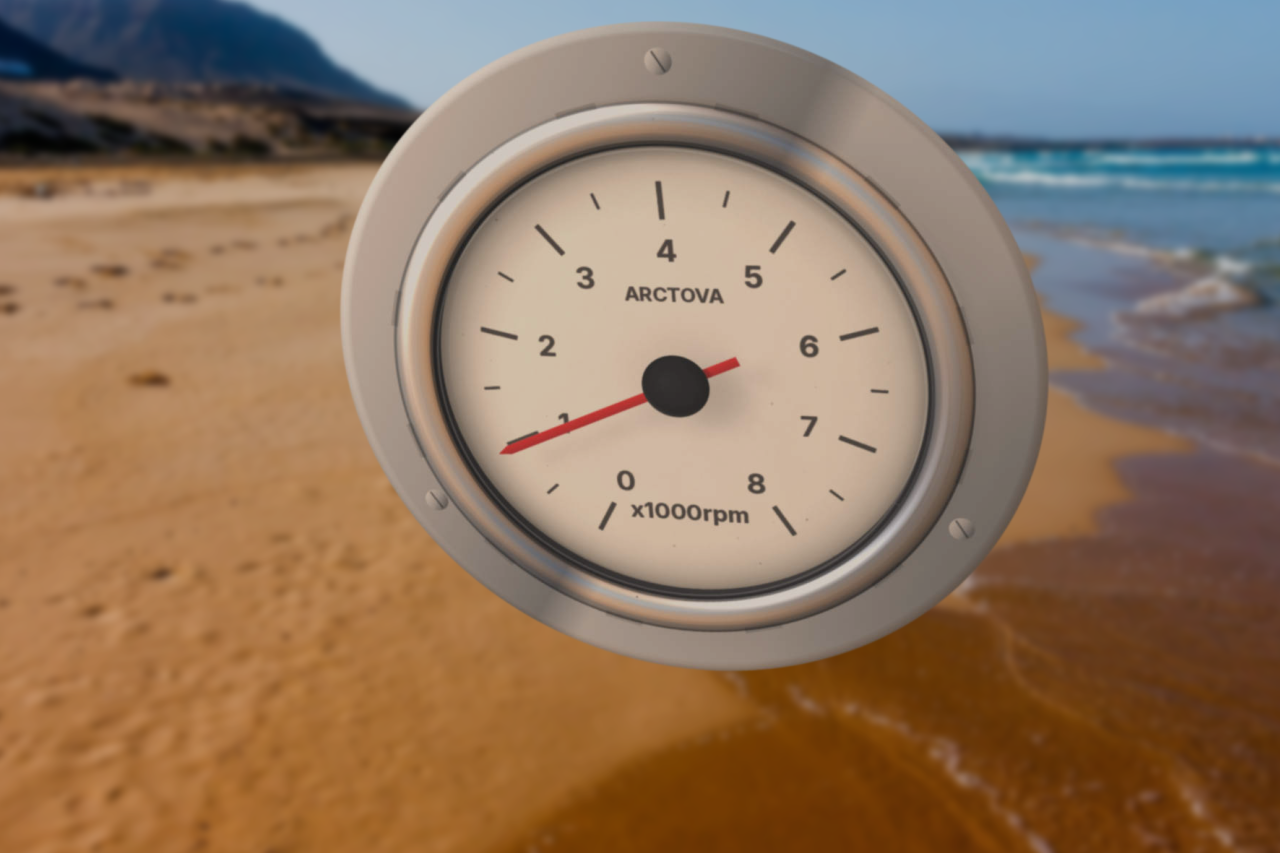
1000 rpm
